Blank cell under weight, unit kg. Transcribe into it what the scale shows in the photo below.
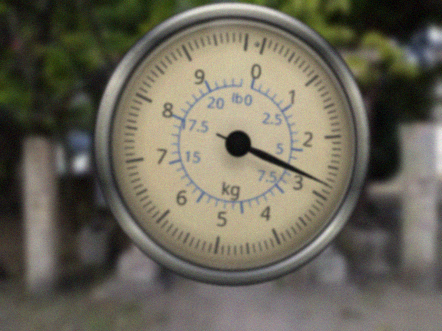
2.8 kg
